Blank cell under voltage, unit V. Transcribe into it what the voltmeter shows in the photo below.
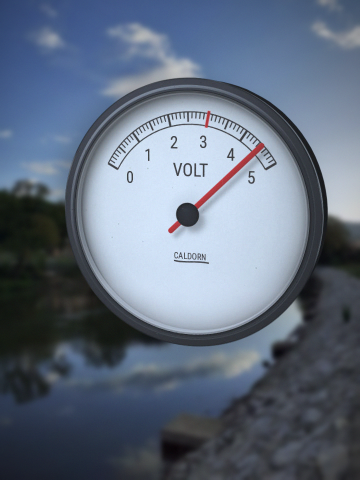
4.5 V
